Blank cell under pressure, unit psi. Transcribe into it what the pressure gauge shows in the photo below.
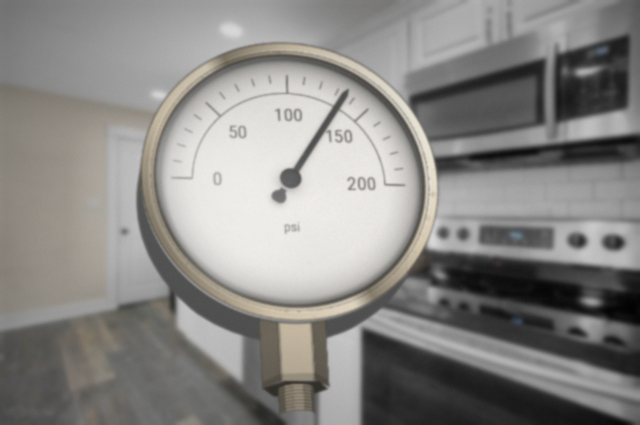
135 psi
